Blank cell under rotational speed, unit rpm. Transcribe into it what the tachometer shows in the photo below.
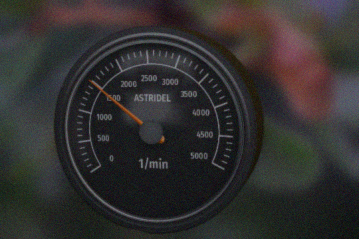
1500 rpm
